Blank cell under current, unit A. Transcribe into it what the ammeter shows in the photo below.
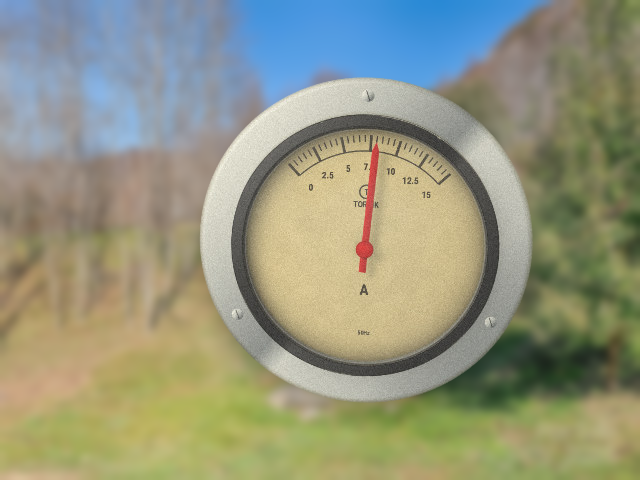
8 A
